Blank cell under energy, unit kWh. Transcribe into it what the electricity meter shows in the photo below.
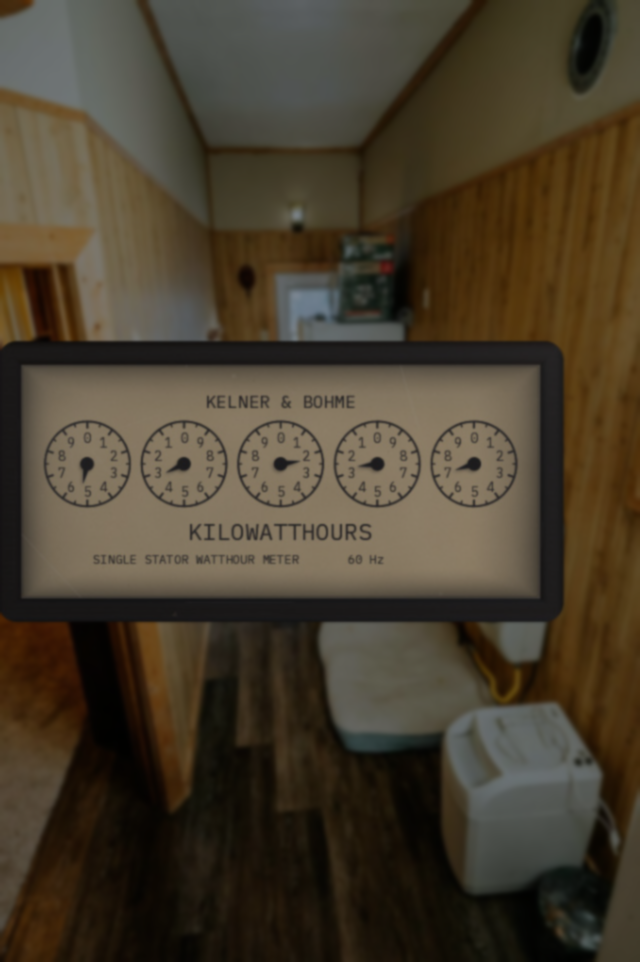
53227 kWh
